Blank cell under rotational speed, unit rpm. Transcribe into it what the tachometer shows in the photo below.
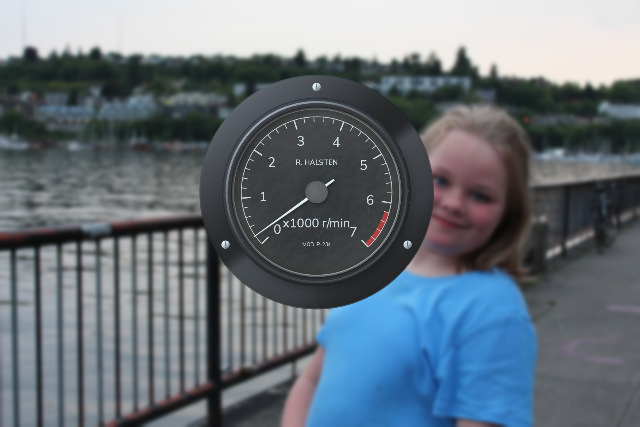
200 rpm
